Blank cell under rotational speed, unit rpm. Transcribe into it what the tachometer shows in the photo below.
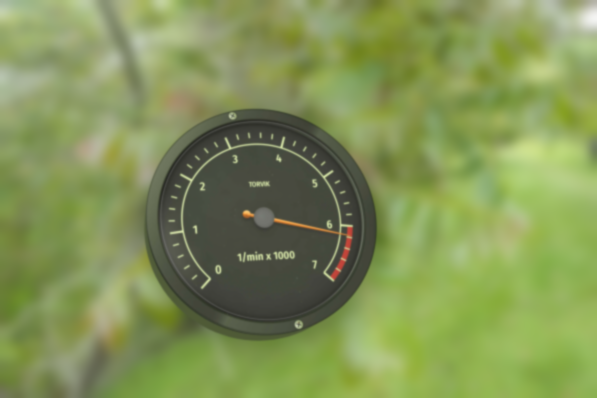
6200 rpm
